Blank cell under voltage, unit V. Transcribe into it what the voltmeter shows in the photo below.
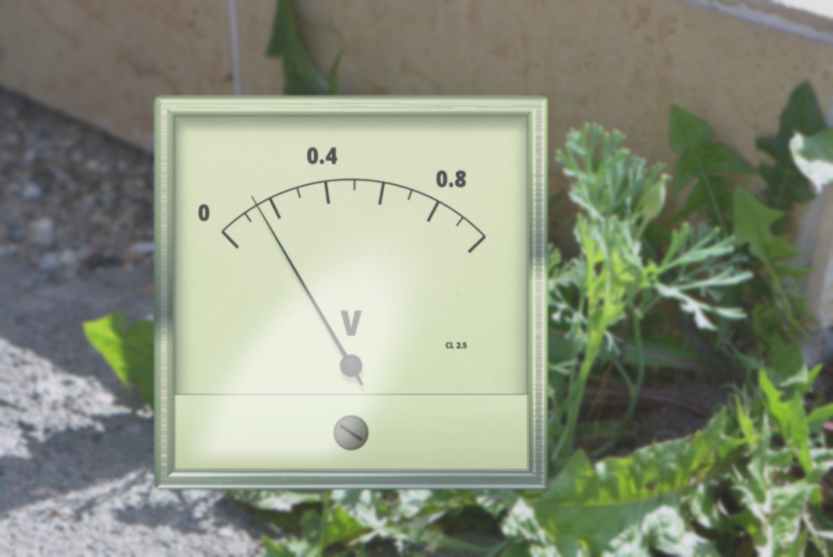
0.15 V
